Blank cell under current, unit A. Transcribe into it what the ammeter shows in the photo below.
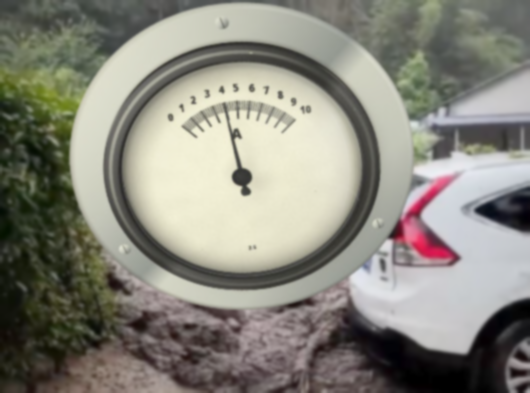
4 A
